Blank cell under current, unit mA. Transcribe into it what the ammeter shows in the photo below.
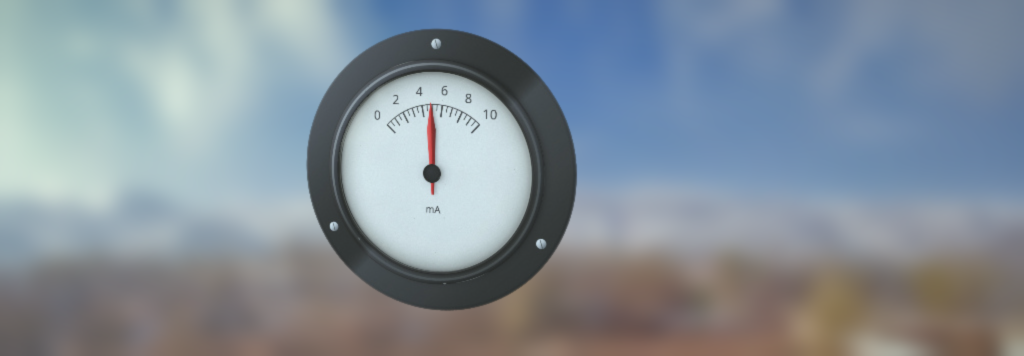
5 mA
